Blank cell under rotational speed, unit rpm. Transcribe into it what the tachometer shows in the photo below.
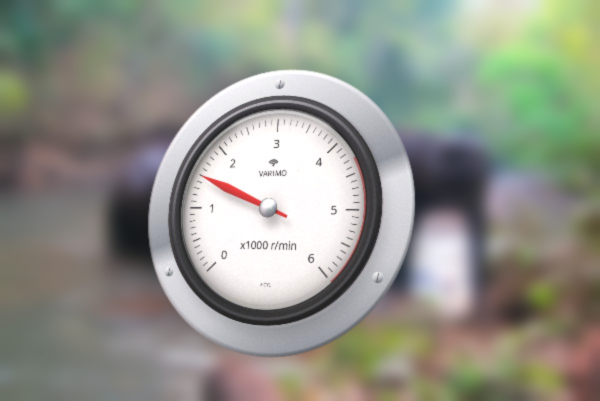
1500 rpm
